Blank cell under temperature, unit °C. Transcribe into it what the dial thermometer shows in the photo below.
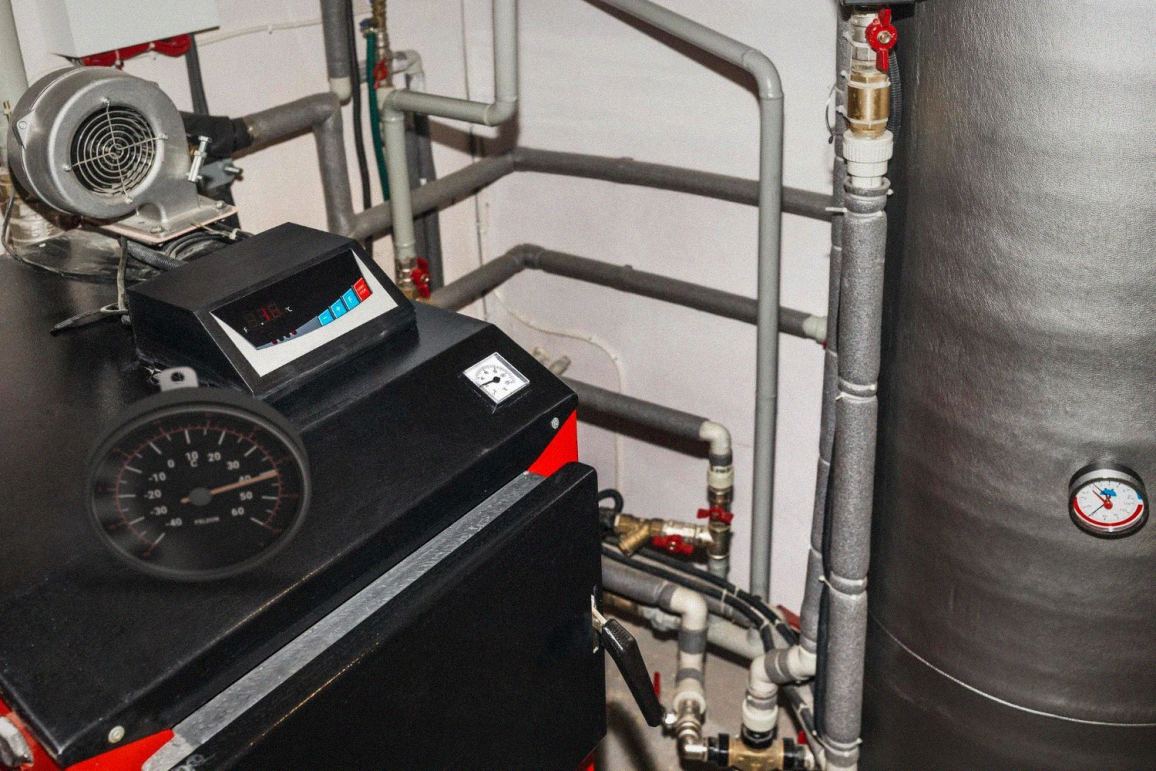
40 °C
